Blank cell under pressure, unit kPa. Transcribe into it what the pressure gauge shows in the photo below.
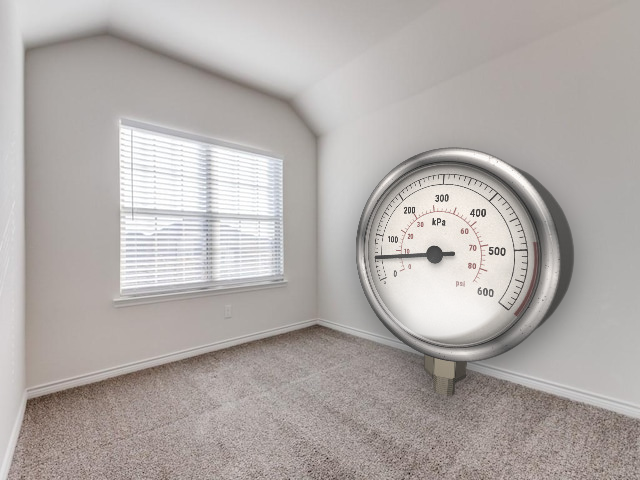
50 kPa
